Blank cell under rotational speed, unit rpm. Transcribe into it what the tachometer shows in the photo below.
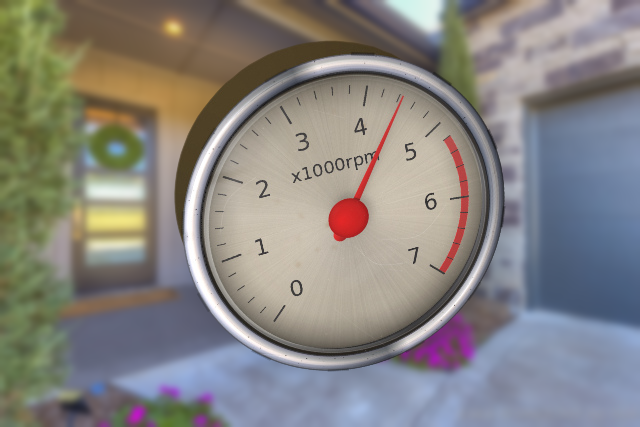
4400 rpm
